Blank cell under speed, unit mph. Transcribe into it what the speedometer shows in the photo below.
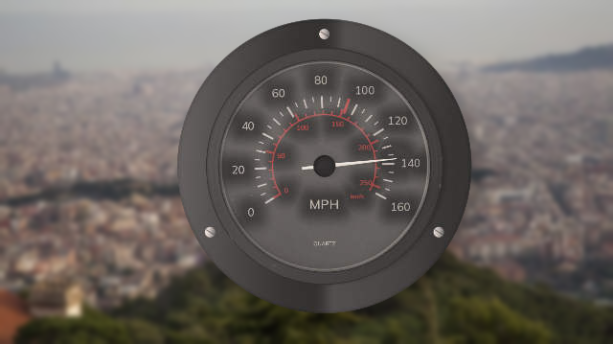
137.5 mph
